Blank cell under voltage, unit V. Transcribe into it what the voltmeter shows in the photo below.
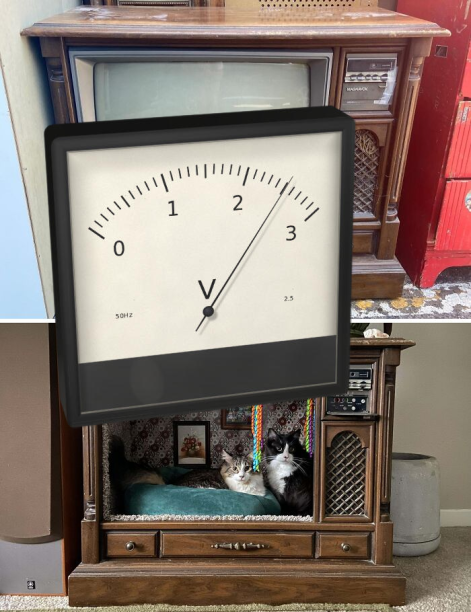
2.5 V
